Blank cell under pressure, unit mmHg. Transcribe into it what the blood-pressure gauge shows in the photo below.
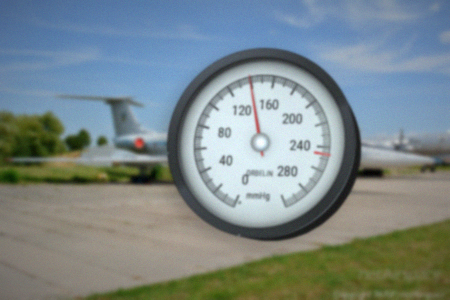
140 mmHg
